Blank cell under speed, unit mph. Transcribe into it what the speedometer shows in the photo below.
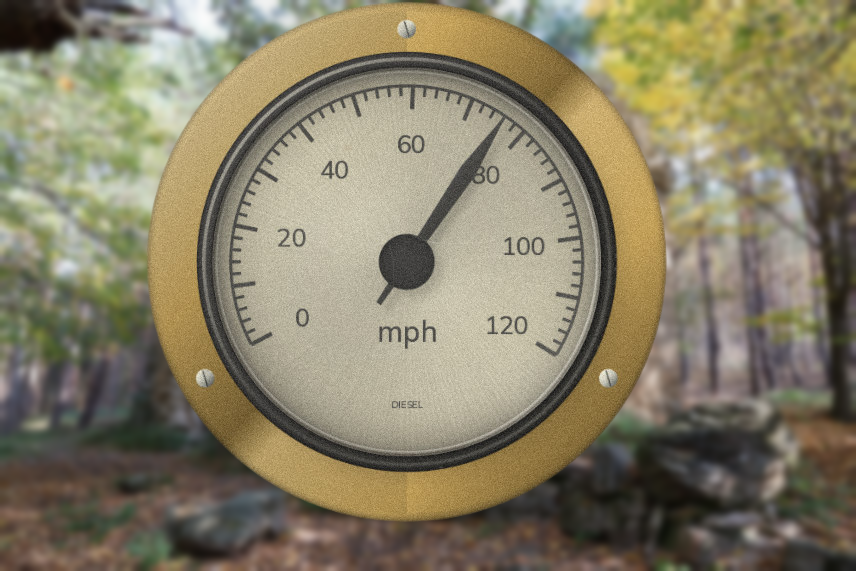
76 mph
